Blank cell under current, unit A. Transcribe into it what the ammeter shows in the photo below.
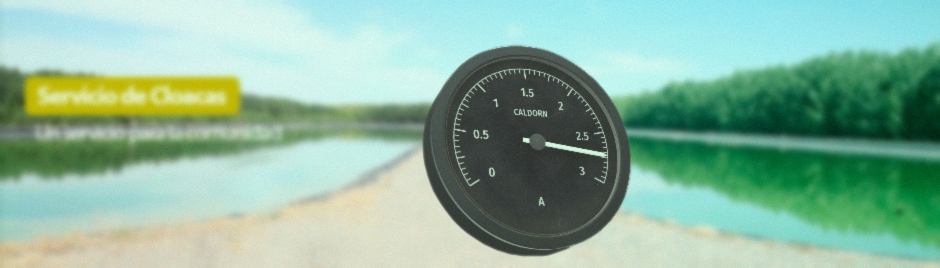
2.75 A
